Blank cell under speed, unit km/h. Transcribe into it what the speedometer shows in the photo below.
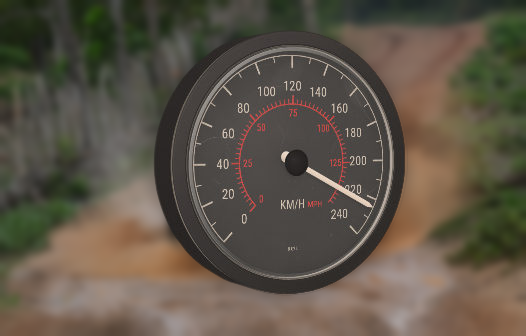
225 km/h
